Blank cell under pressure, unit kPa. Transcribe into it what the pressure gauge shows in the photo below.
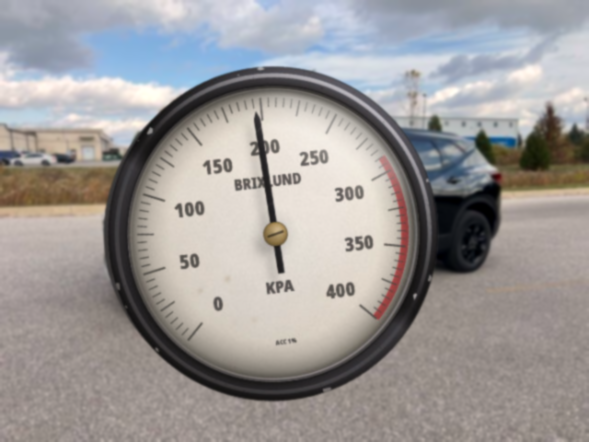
195 kPa
